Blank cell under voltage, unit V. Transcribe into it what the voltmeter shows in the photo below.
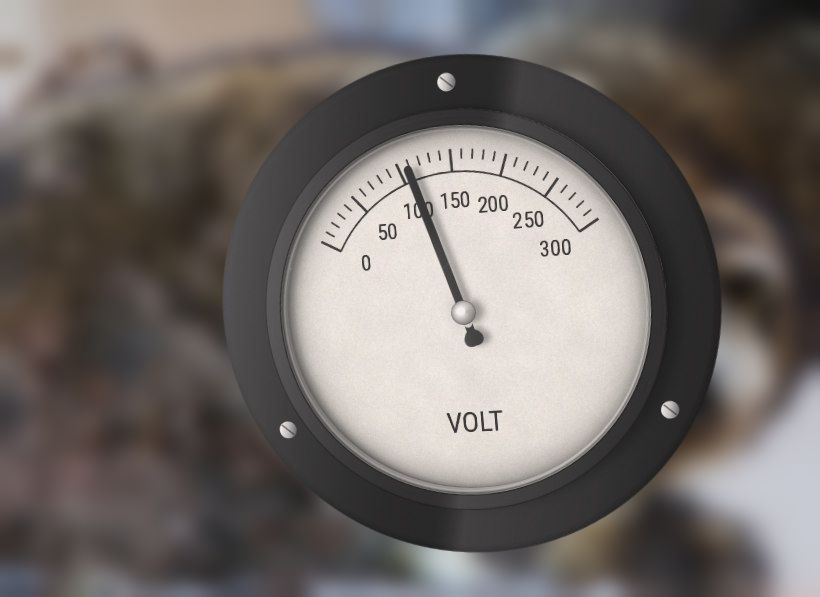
110 V
